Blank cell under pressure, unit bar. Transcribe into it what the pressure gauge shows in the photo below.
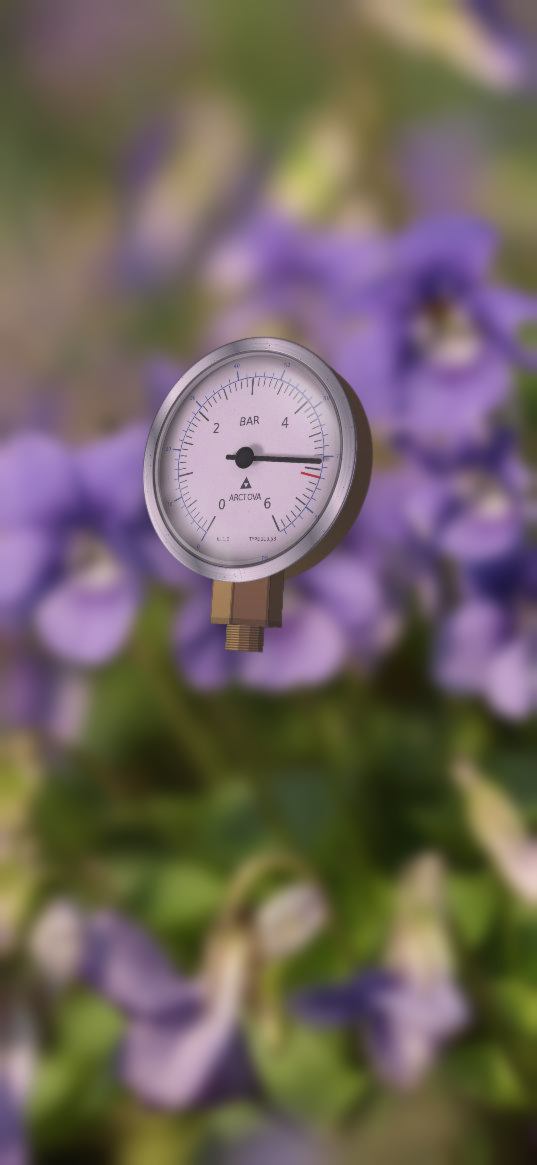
4.9 bar
